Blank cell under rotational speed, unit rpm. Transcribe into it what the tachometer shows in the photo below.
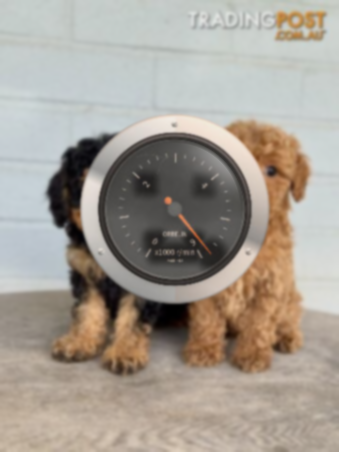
5800 rpm
